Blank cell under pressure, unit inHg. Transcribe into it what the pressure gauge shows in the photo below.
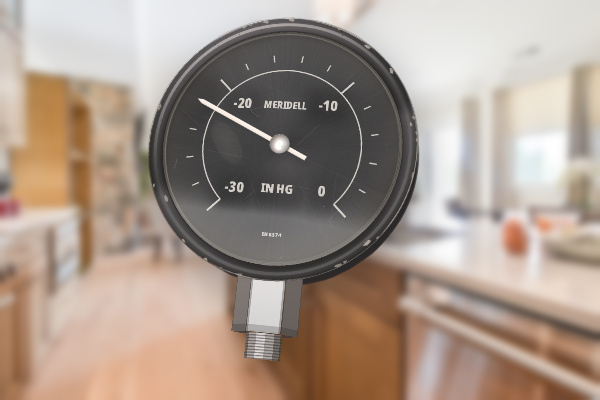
-22 inHg
